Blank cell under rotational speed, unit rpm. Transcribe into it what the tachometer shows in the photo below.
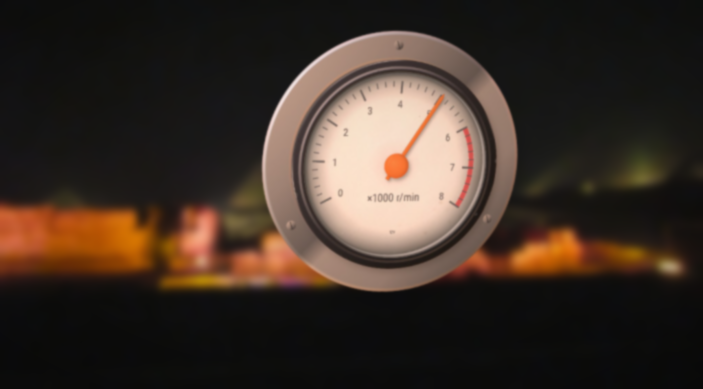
5000 rpm
